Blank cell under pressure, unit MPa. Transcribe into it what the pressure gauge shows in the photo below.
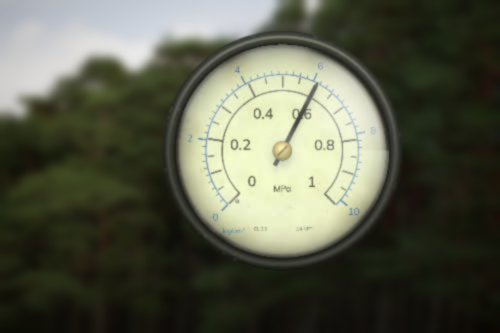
0.6 MPa
